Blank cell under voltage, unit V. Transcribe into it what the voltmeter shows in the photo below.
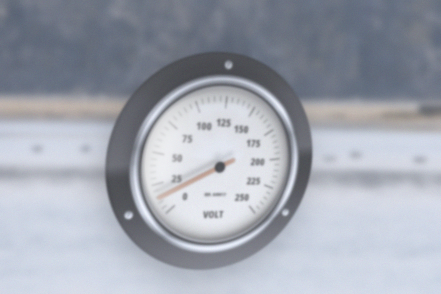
15 V
